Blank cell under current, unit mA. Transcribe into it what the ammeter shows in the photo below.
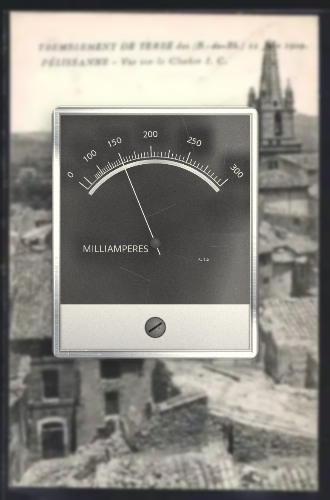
150 mA
